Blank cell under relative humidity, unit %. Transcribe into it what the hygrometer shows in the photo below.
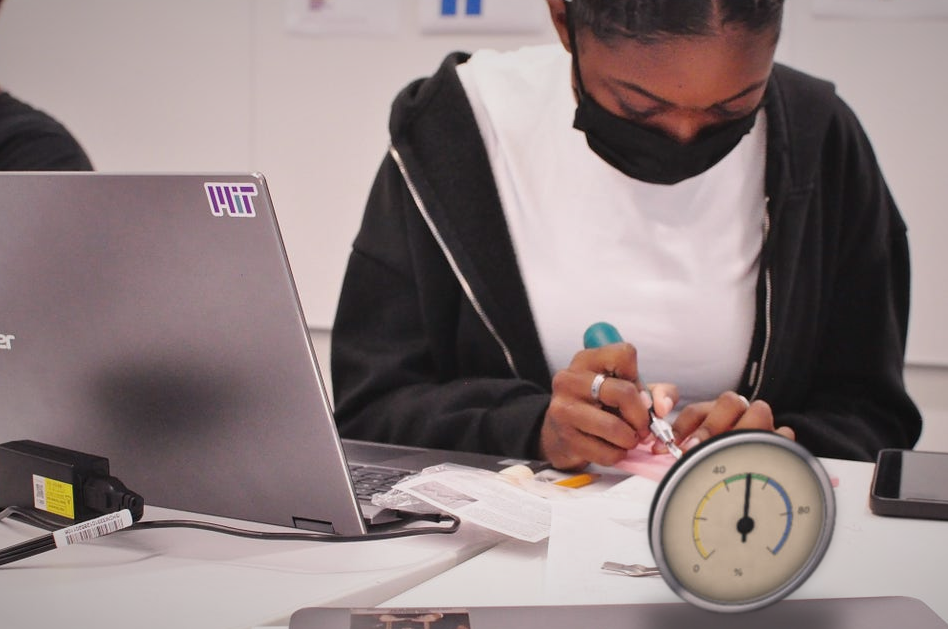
50 %
